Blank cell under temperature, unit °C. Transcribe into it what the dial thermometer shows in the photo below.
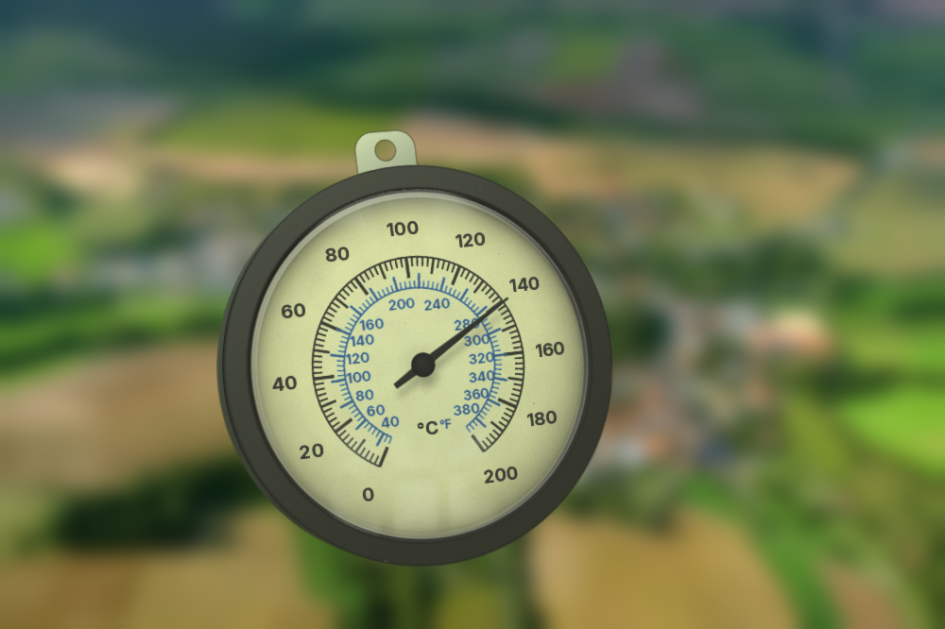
140 °C
